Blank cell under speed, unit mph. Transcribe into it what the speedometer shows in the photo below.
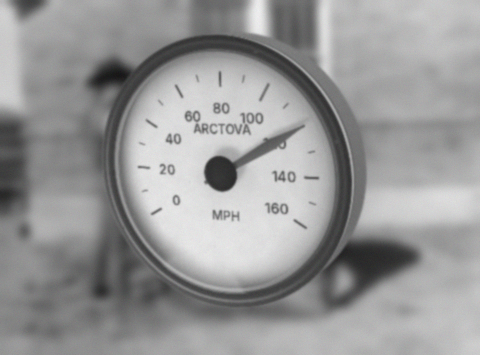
120 mph
